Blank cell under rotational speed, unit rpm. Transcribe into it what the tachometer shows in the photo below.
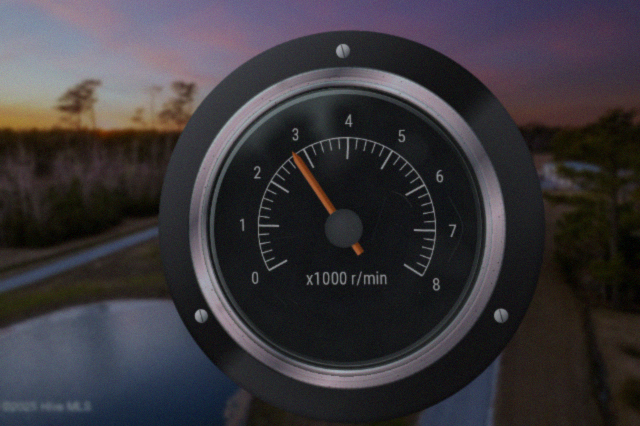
2800 rpm
